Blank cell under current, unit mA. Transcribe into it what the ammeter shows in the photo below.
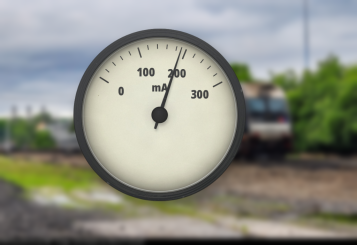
190 mA
